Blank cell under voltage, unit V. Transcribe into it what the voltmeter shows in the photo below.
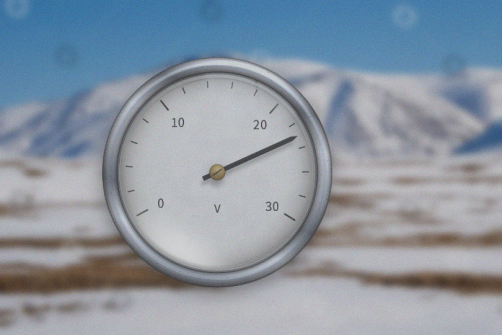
23 V
